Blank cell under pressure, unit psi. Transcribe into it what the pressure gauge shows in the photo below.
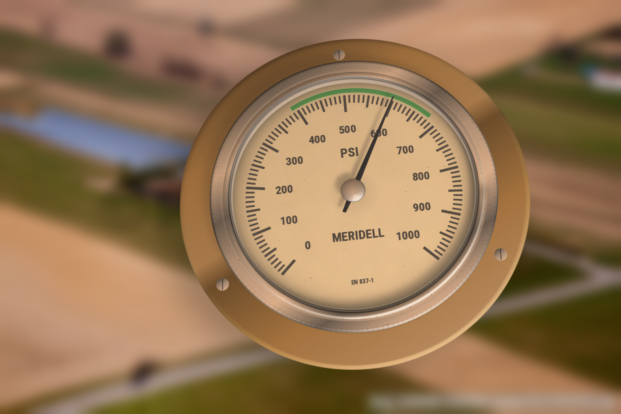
600 psi
